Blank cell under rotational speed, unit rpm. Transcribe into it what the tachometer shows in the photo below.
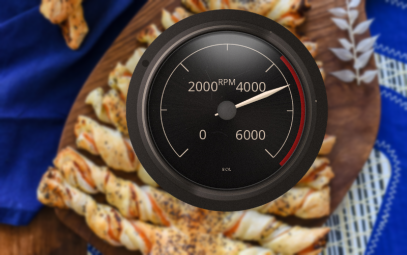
4500 rpm
